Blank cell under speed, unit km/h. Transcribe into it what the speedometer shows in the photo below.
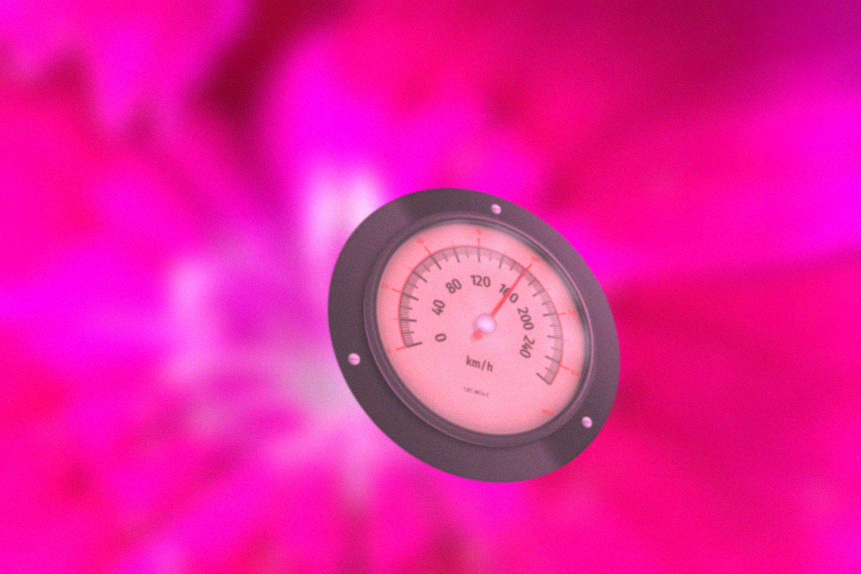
160 km/h
